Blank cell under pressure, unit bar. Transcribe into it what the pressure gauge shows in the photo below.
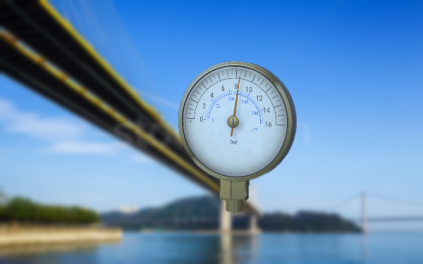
8.5 bar
